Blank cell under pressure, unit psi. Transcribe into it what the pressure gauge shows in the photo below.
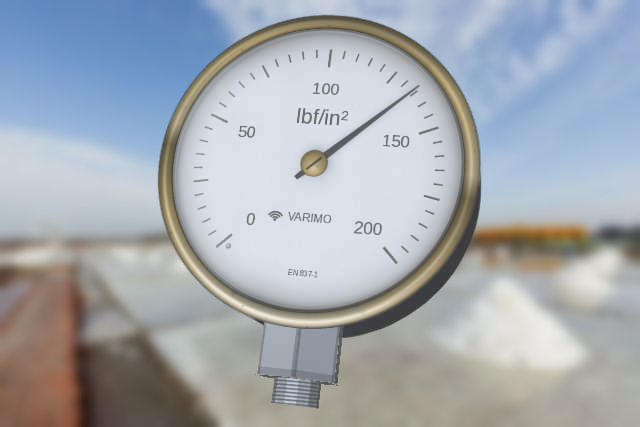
135 psi
